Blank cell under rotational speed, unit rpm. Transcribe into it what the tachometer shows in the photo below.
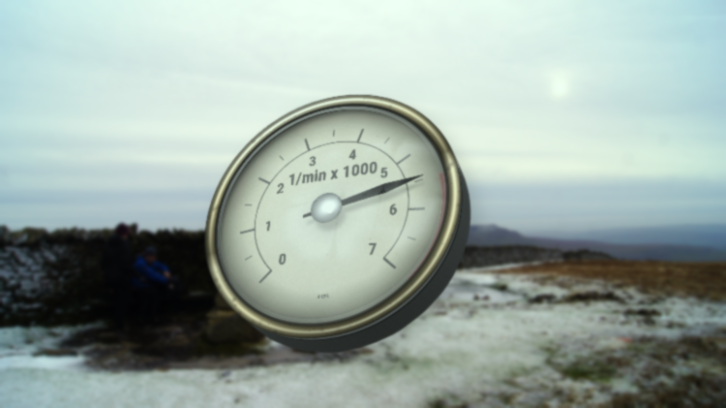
5500 rpm
